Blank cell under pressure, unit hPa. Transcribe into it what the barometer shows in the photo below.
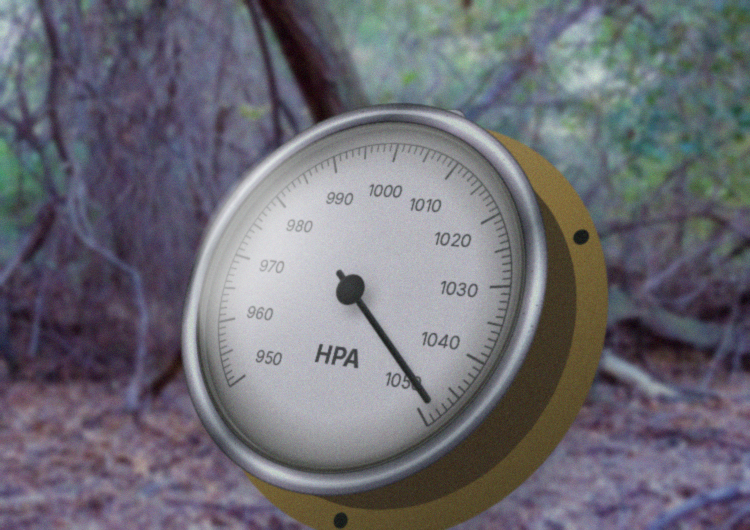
1048 hPa
